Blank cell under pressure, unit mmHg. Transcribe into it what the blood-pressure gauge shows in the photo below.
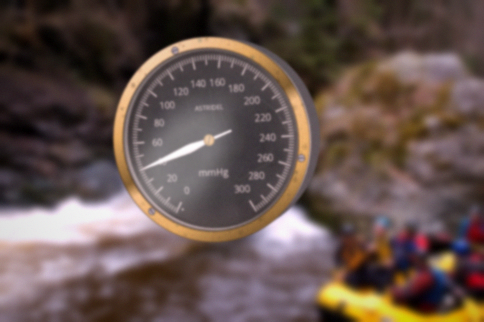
40 mmHg
